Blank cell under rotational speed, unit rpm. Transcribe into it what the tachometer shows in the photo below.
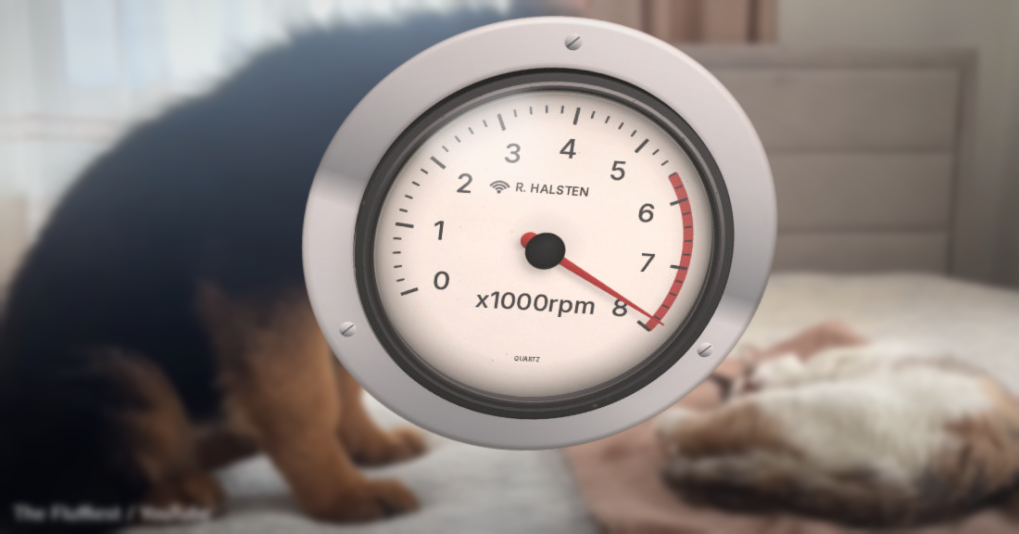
7800 rpm
